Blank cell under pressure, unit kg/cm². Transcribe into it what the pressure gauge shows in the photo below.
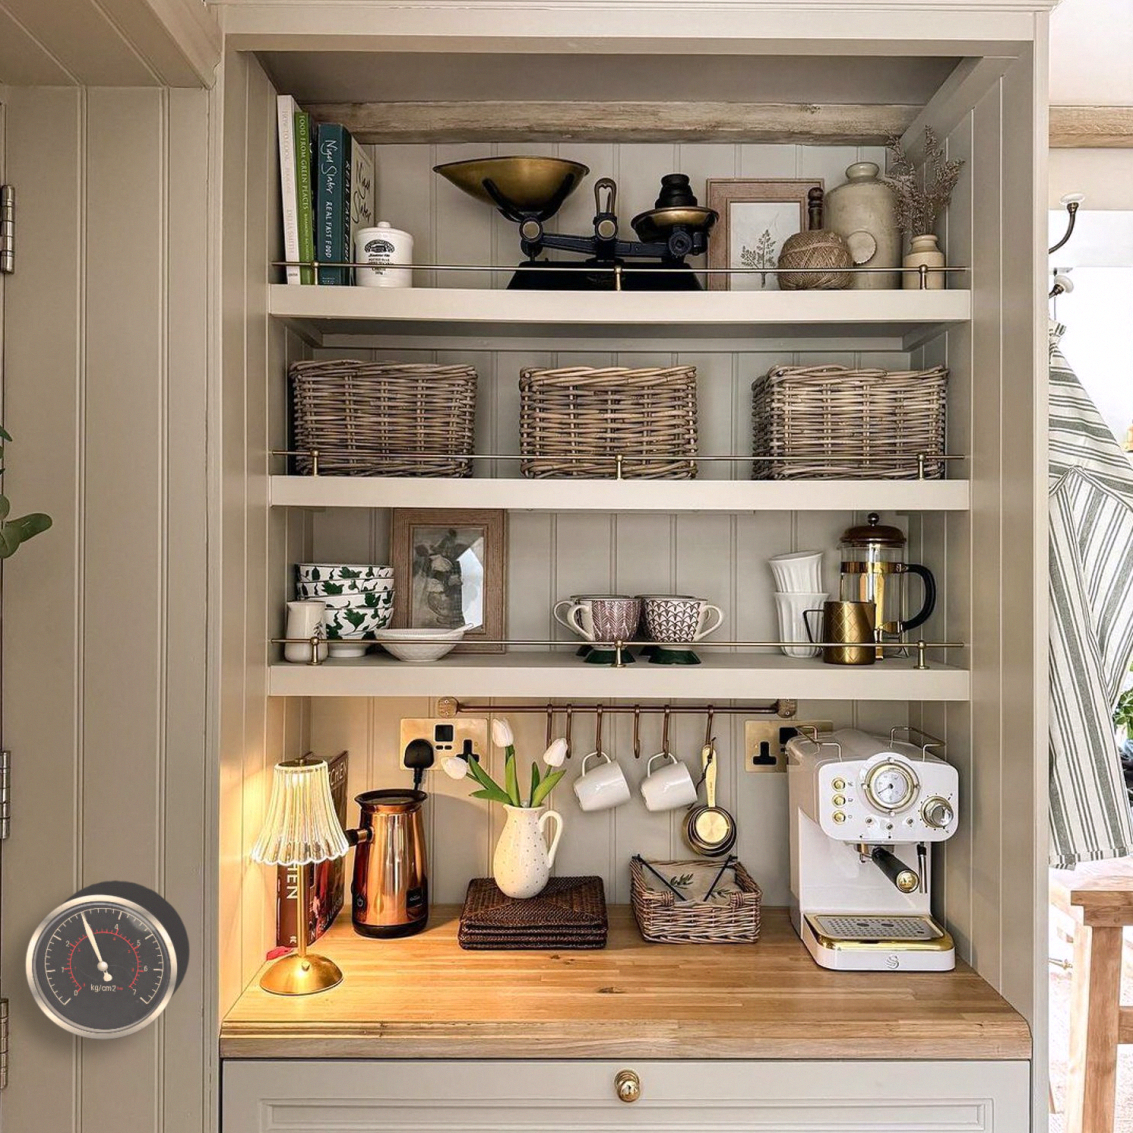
3 kg/cm²
